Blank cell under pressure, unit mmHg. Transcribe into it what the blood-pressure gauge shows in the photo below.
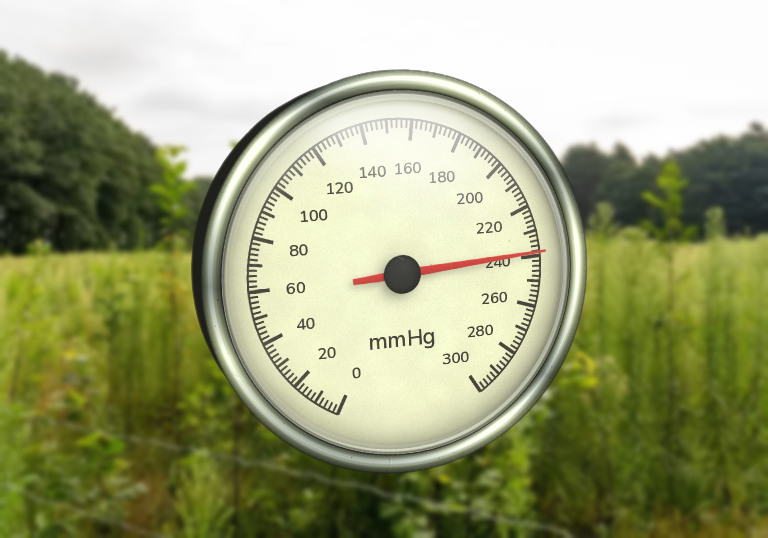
238 mmHg
